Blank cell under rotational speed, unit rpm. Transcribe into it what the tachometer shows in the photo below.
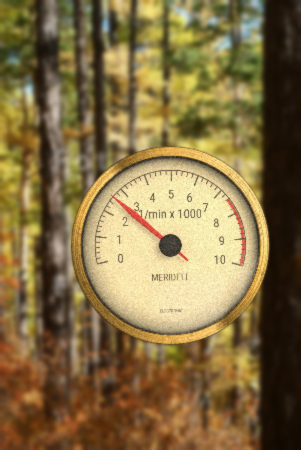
2600 rpm
